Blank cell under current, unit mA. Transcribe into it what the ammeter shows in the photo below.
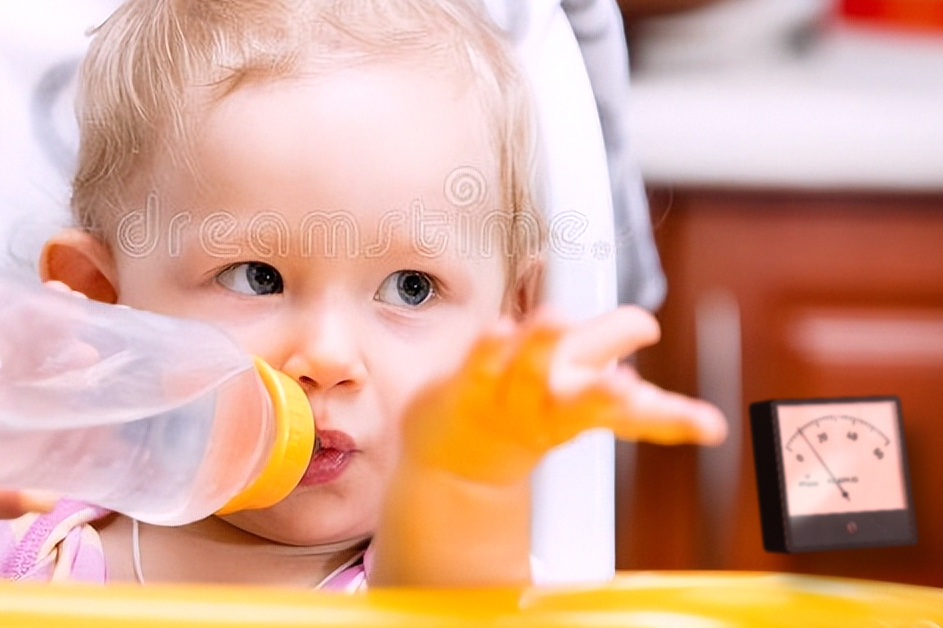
10 mA
